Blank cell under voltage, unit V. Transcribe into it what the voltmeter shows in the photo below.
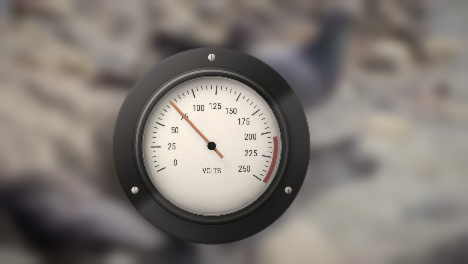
75 V
